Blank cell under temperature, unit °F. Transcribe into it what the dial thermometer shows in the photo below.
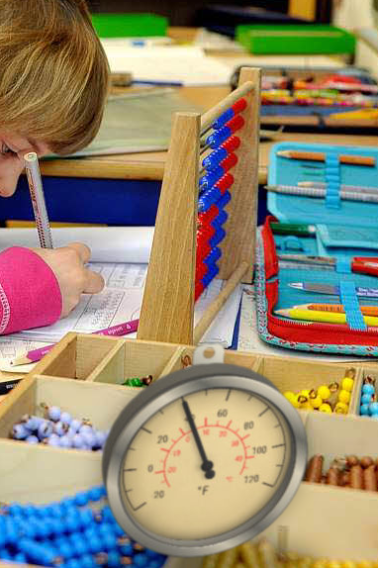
40 °F
